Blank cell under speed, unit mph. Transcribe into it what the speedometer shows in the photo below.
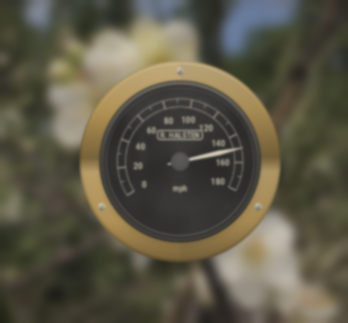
150 mph
